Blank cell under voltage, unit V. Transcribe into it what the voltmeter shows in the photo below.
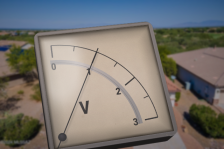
1 V
